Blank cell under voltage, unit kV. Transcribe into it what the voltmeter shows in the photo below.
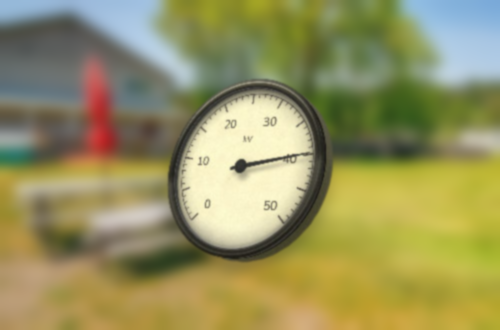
40 kV
